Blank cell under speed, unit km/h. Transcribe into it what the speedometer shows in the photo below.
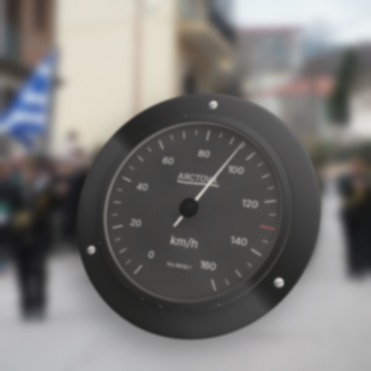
95 km/h
